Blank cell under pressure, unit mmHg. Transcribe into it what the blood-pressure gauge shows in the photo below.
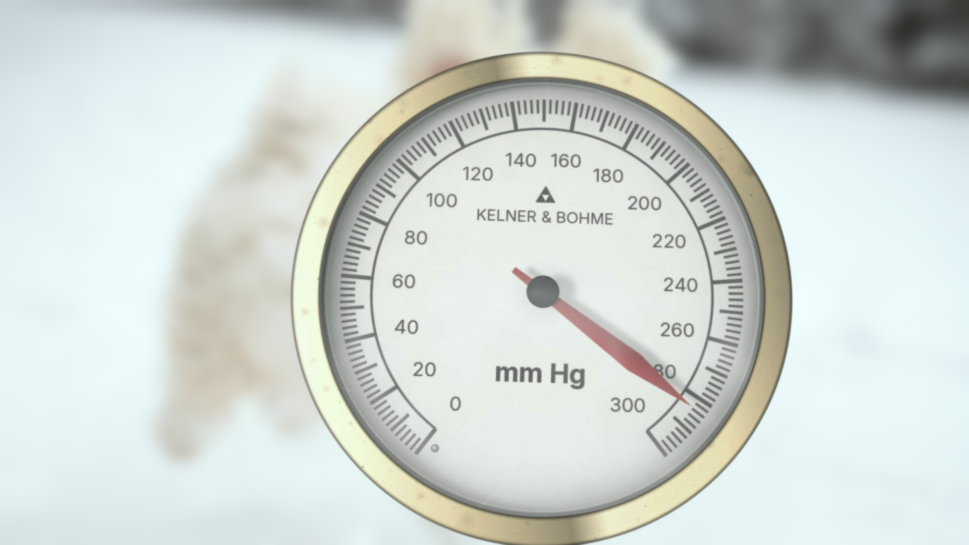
284 mmHg
